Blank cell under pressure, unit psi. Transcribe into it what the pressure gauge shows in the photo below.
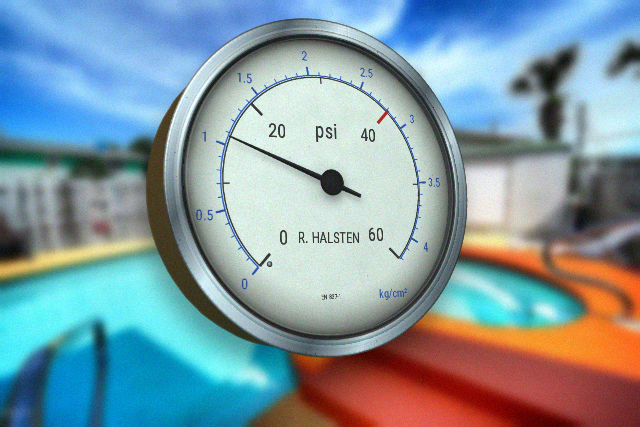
15 psi
